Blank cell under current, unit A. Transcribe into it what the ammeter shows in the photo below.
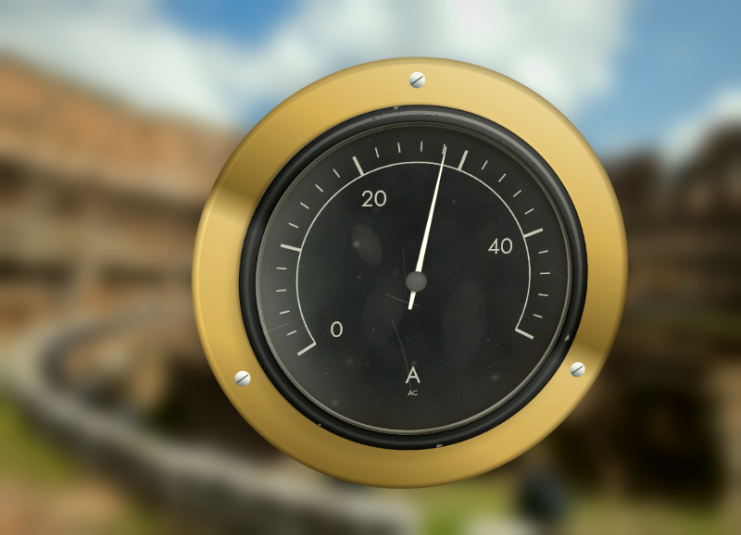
28 A
